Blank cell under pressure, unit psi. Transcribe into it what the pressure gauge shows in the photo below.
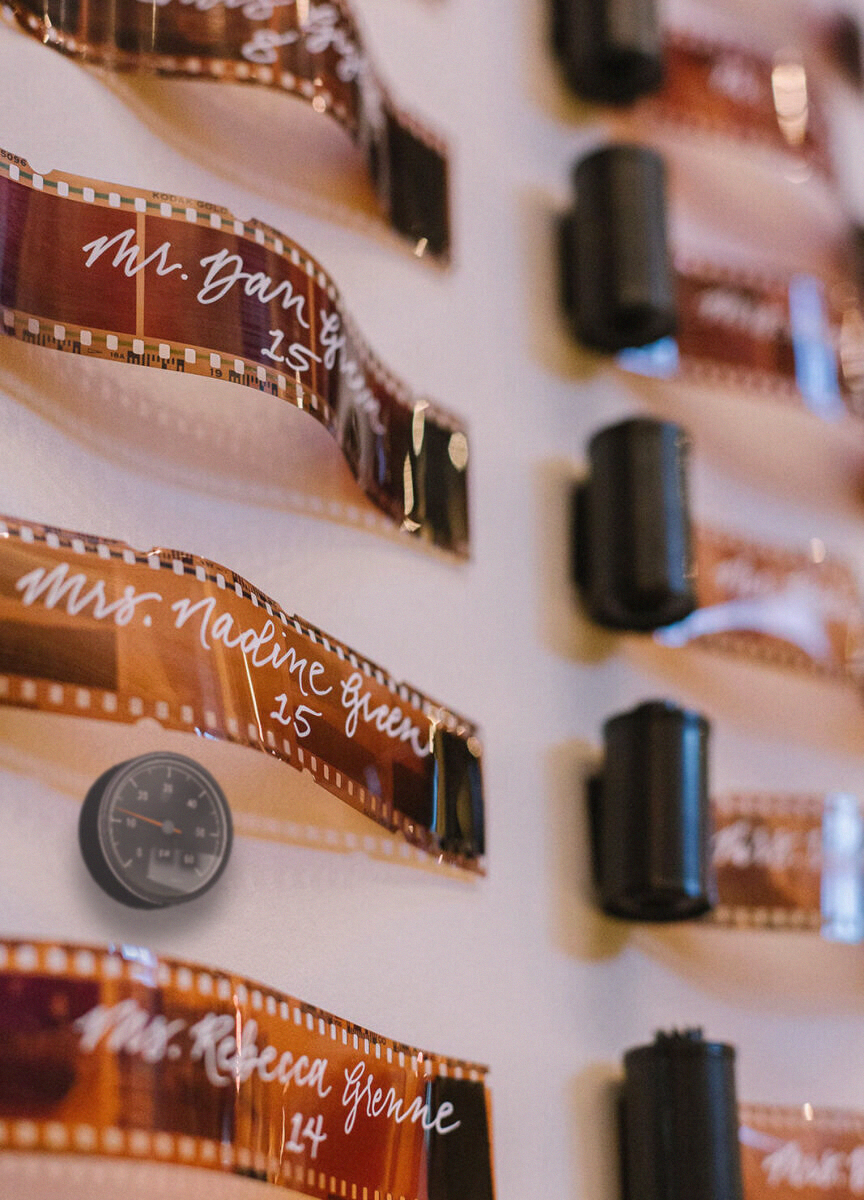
12.5 psi
